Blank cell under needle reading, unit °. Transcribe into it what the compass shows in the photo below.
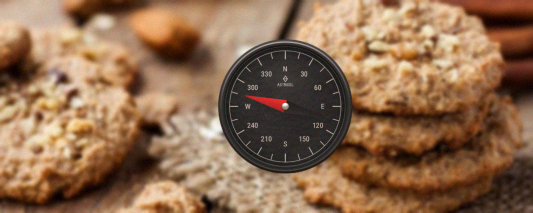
285 °
